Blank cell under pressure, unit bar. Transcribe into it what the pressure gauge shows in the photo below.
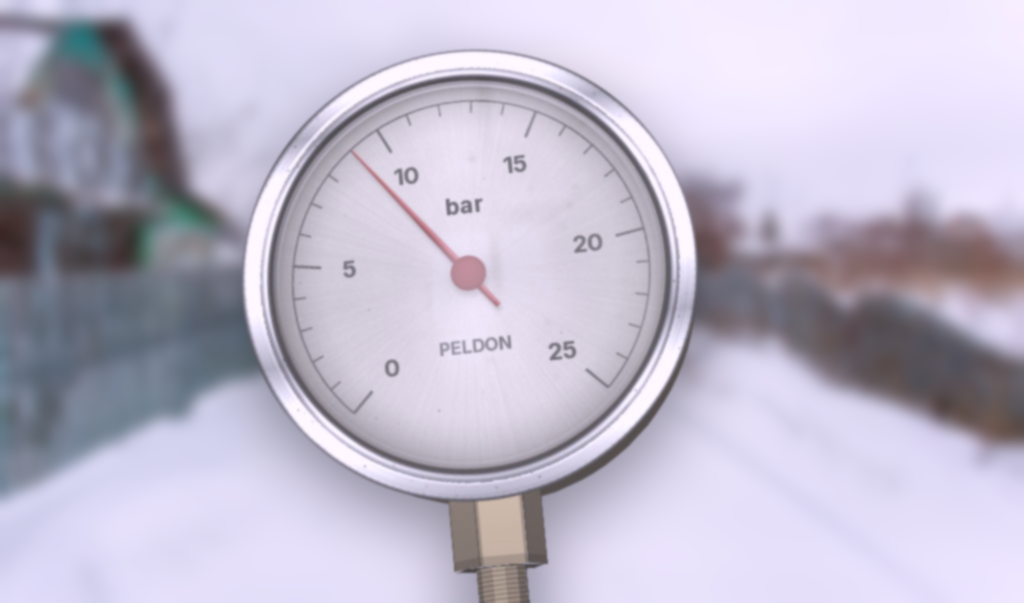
9 bar
